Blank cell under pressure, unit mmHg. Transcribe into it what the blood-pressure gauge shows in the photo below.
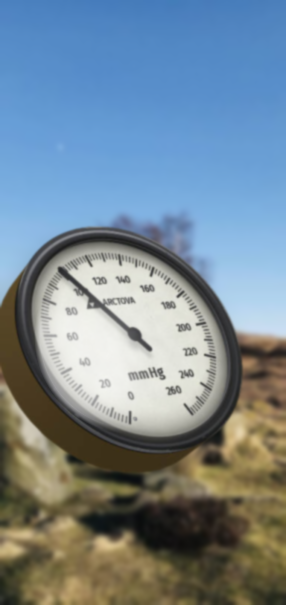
100 mmHg
